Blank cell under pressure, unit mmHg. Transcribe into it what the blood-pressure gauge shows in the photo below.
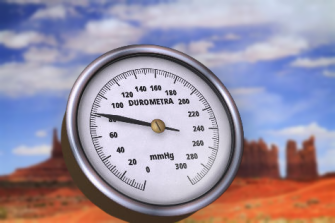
80 mmHg
